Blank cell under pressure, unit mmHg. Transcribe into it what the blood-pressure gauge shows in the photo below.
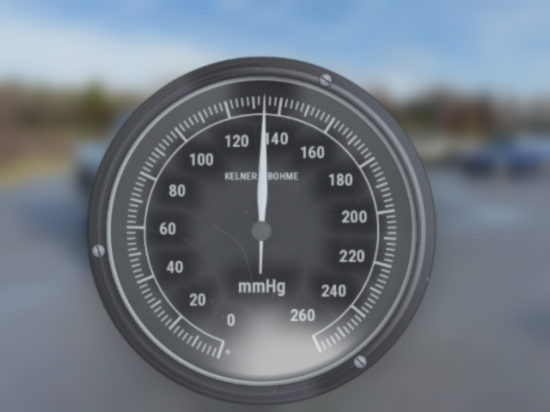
134 mmHg
